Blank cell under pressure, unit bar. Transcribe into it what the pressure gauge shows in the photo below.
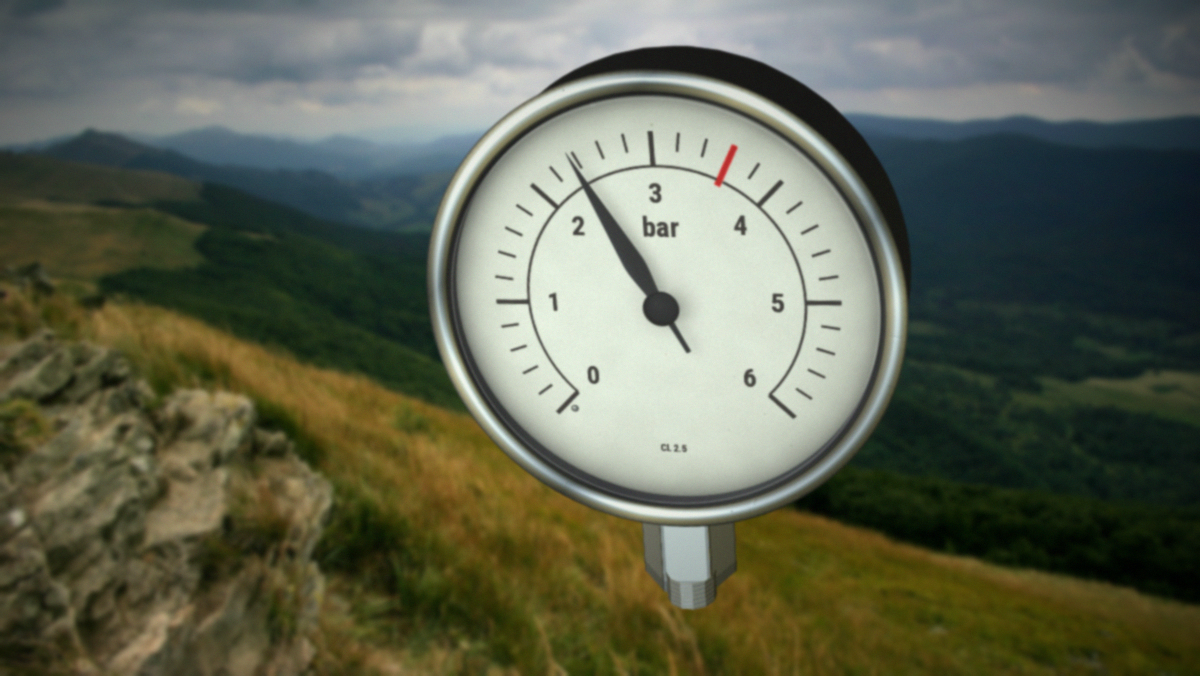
2.4 bar
